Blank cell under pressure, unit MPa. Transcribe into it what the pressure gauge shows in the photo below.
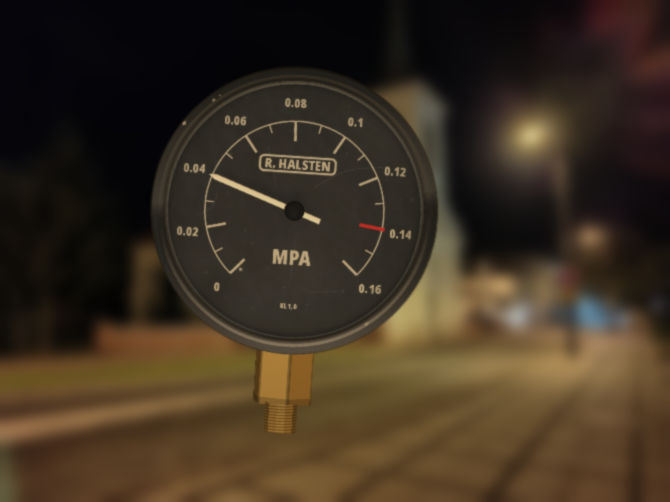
0.04 MPa
